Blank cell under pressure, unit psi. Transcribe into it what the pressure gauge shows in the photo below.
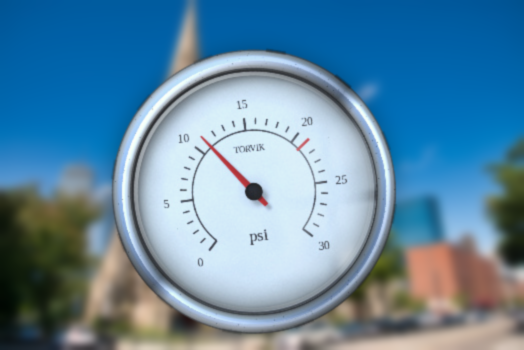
11 psi
